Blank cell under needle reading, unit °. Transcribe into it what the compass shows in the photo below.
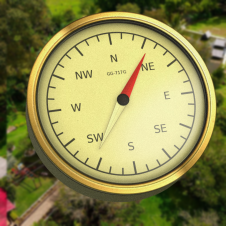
35 °
